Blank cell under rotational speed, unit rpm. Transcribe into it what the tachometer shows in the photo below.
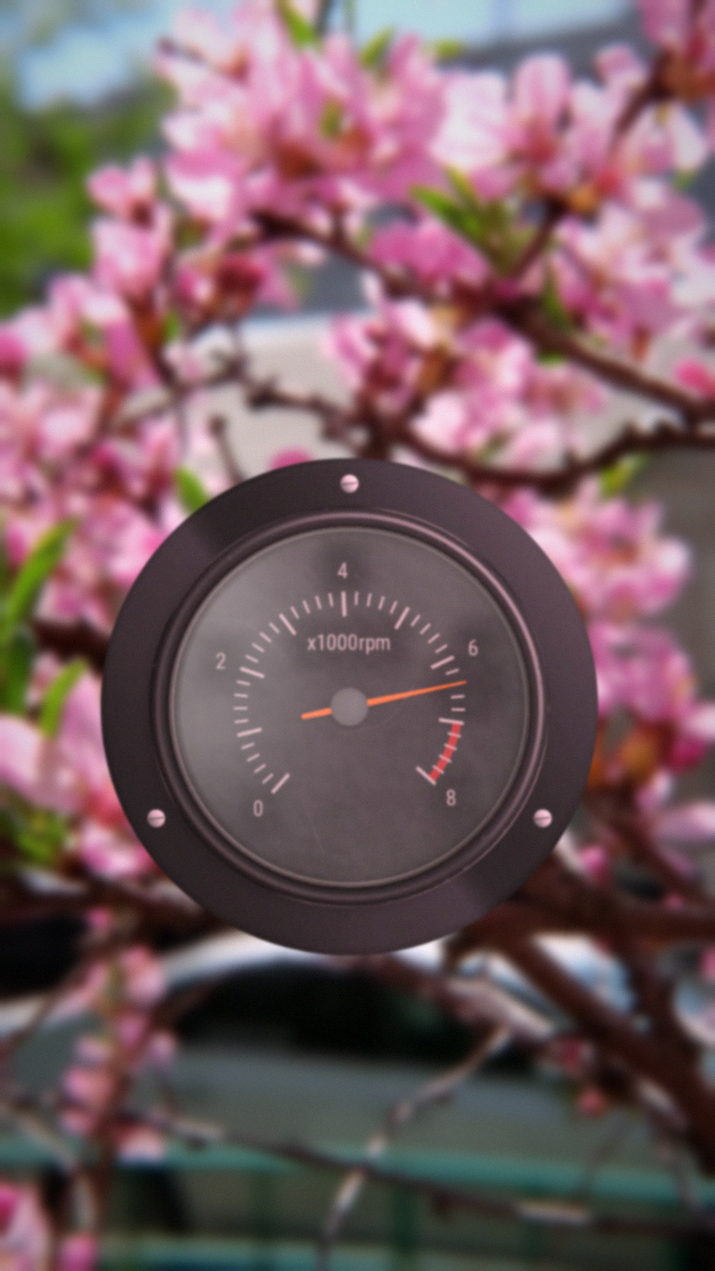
6400 rpm
